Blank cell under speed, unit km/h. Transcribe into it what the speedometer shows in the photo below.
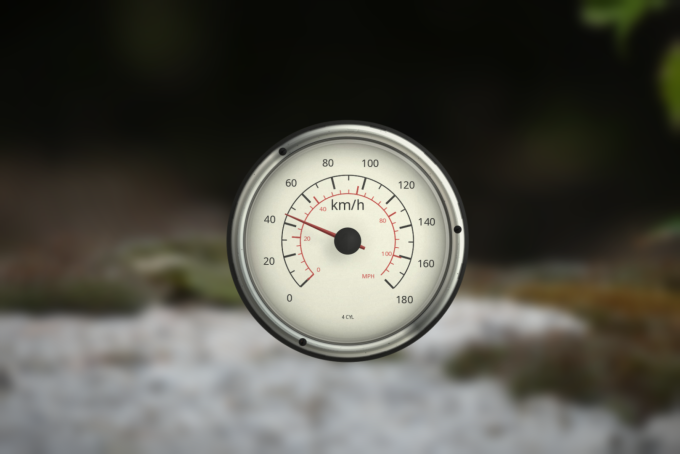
45 km/h
